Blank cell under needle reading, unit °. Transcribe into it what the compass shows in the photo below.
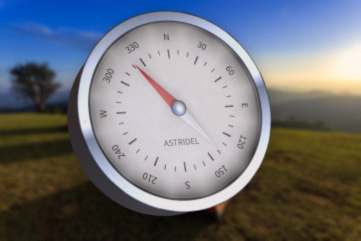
320 °
